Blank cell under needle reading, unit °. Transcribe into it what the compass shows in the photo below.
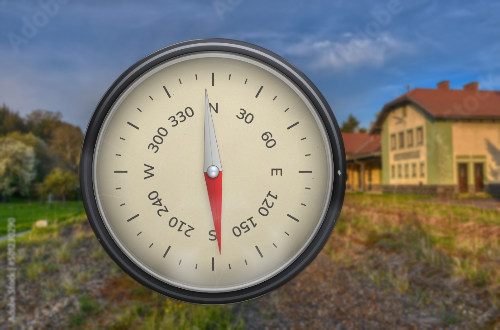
175 °
